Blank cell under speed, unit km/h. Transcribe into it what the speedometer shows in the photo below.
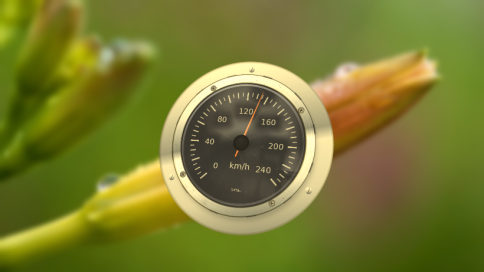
135 km/h
